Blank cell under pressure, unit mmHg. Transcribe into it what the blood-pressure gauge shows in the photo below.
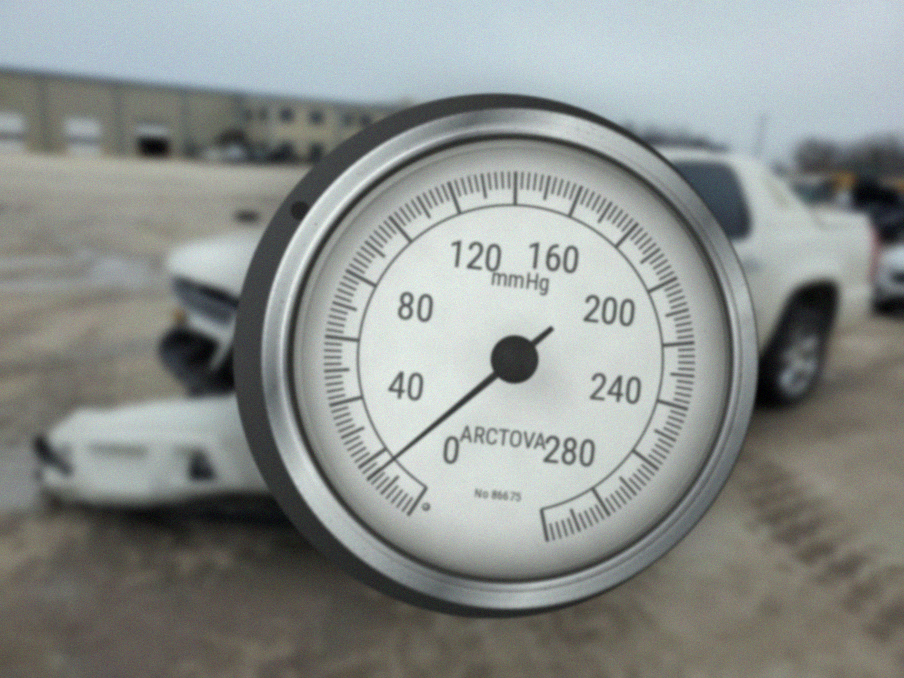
16 mmHg
